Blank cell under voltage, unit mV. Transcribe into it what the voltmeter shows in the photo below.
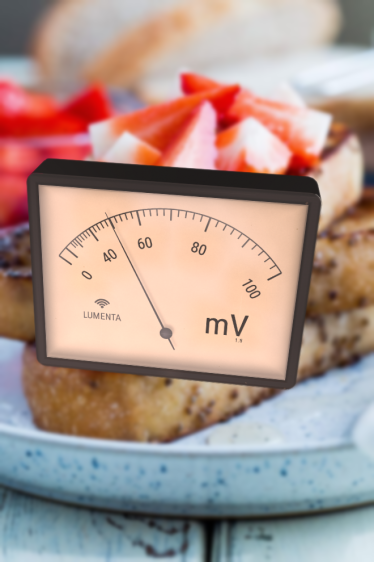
50 mV
